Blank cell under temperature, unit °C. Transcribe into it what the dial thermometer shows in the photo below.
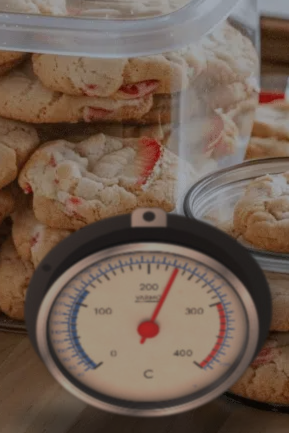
230 °C
